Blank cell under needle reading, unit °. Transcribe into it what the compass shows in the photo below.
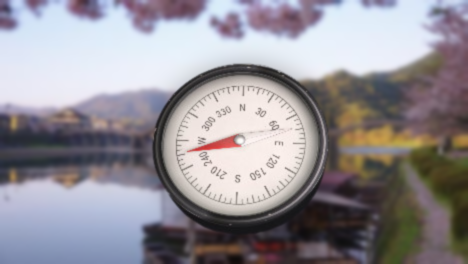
255 °
